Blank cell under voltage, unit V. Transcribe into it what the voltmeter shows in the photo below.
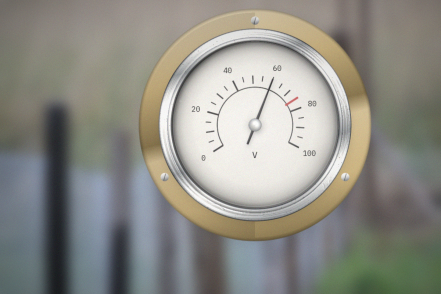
60 V
